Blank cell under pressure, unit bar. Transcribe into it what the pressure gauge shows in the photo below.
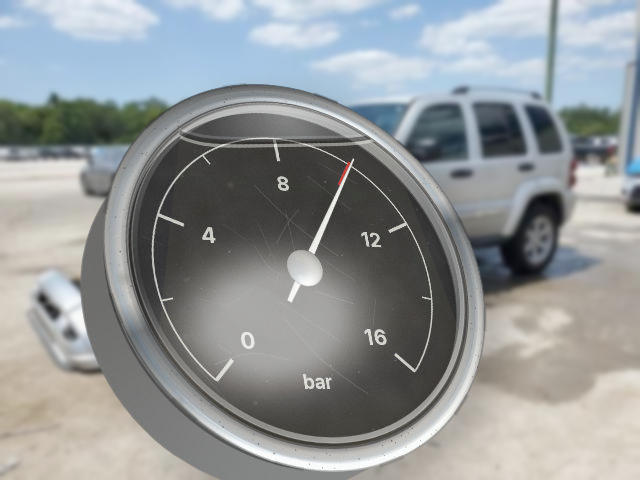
10 bar
